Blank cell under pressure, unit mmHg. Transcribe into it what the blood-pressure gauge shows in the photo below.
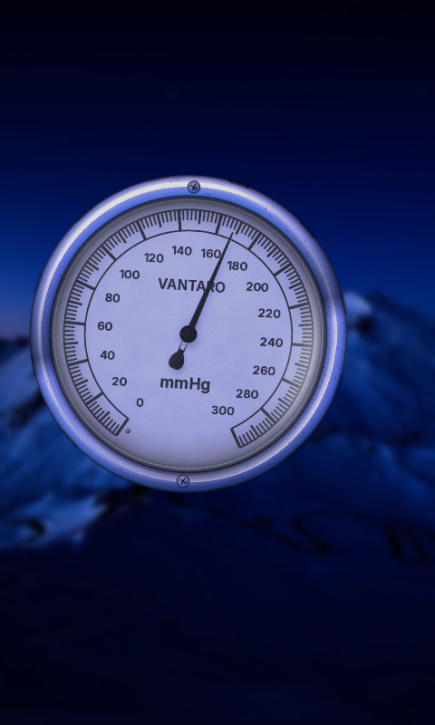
168 mmHg
